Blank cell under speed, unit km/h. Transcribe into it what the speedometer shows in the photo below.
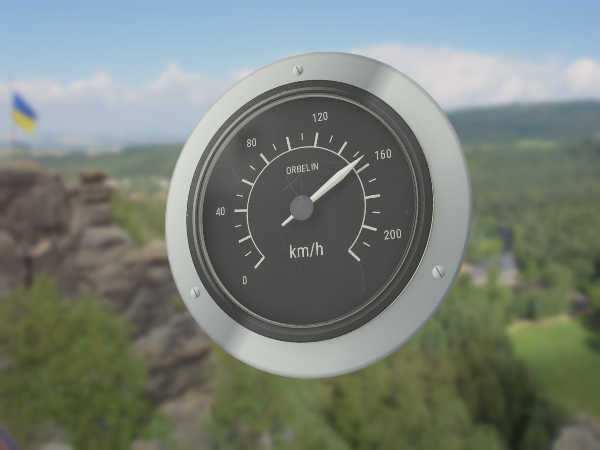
155 km/h
